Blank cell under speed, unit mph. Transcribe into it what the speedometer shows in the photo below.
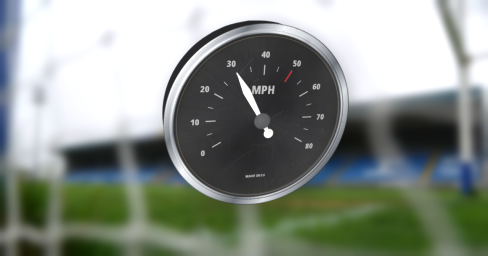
30 mph
